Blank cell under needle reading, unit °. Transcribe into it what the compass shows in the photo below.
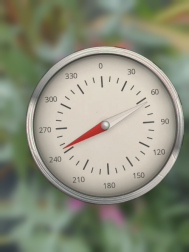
245 °
